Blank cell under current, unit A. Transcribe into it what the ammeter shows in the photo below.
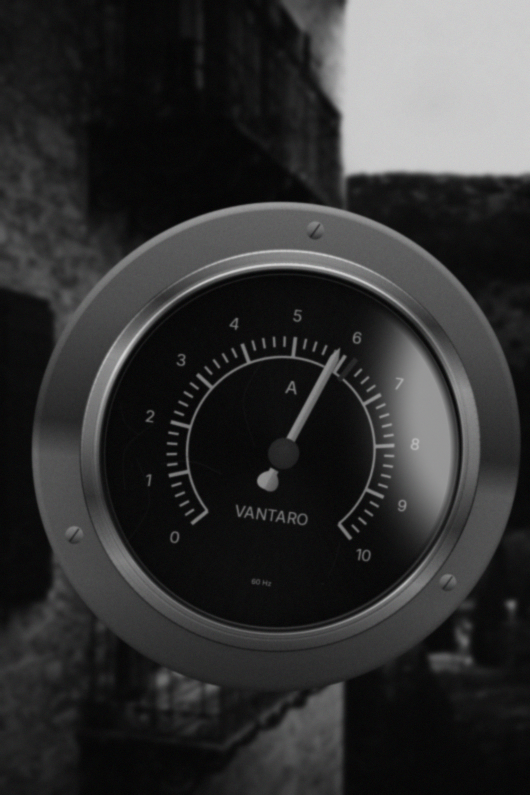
5.8 A
